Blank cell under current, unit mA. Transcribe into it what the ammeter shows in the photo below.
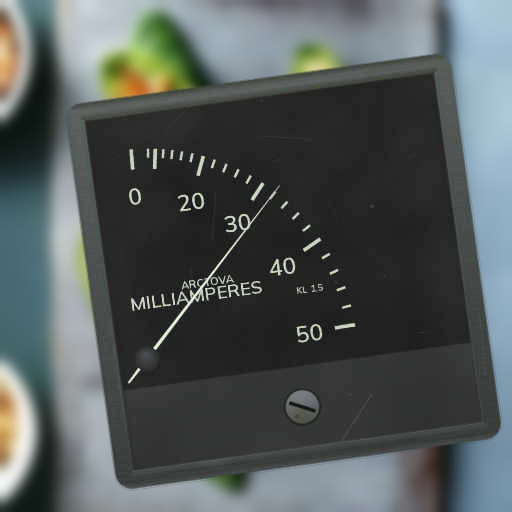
32 mA
